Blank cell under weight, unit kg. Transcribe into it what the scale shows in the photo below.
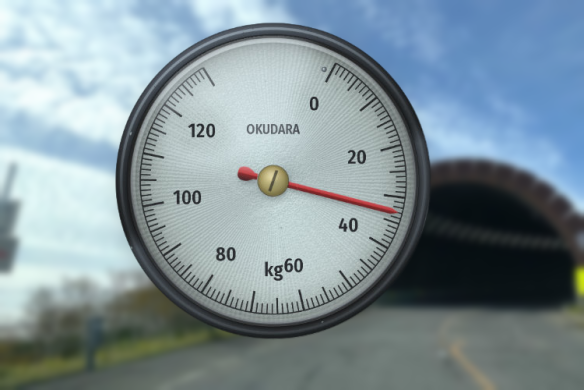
33 kg
